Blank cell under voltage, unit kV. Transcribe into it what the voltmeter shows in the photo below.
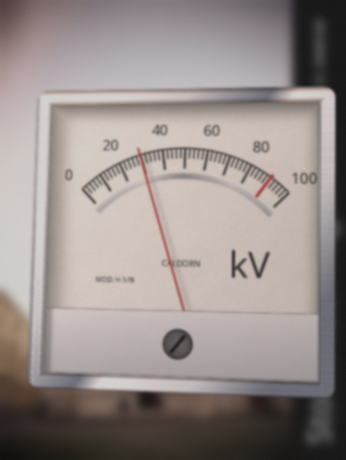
30 kV
